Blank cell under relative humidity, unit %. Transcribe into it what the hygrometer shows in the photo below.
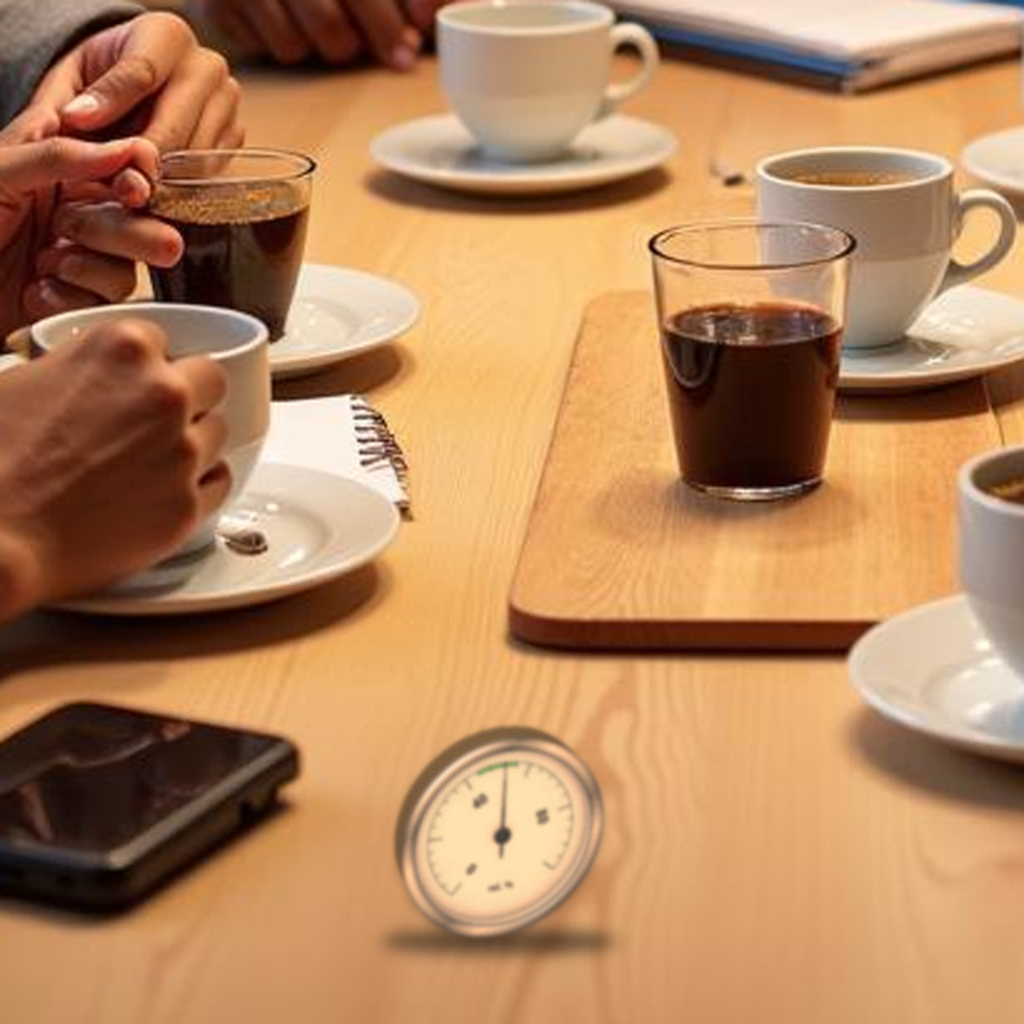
52 %
